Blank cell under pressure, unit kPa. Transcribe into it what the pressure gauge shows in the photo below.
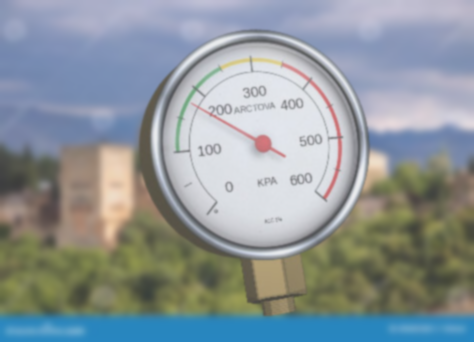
175 kPa
